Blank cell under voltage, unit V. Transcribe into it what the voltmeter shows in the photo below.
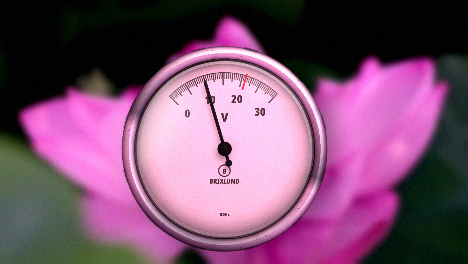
10 V
